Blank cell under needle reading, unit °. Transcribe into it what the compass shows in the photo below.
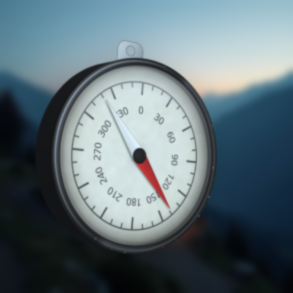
140 °
